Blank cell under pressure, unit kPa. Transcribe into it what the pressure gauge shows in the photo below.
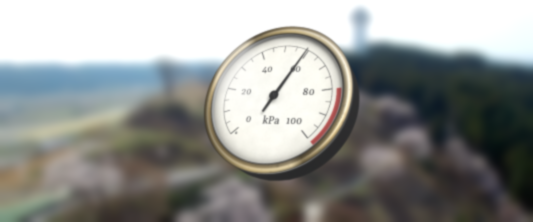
60 kPa
